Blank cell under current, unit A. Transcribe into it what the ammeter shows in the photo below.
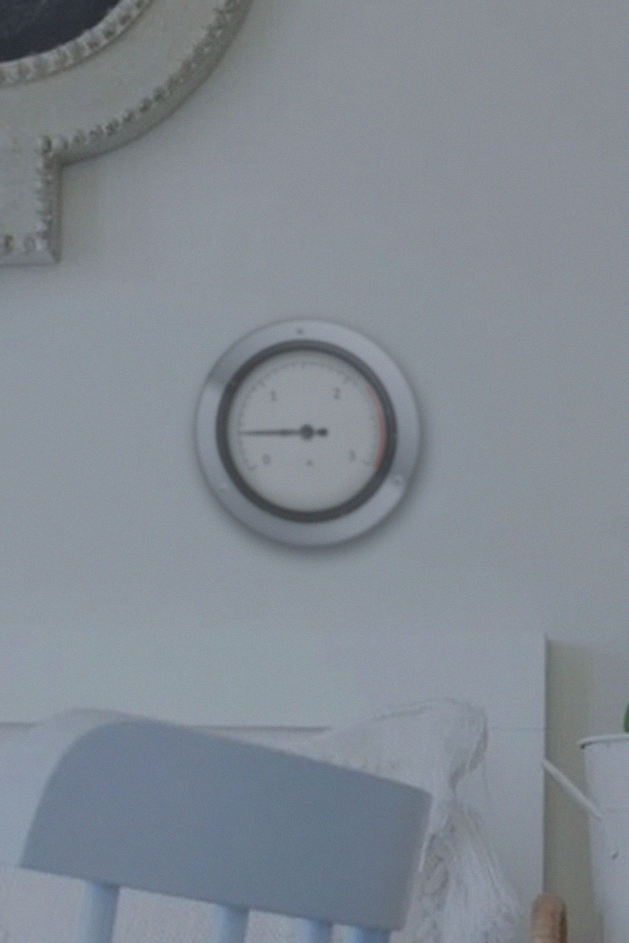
0.4 A
